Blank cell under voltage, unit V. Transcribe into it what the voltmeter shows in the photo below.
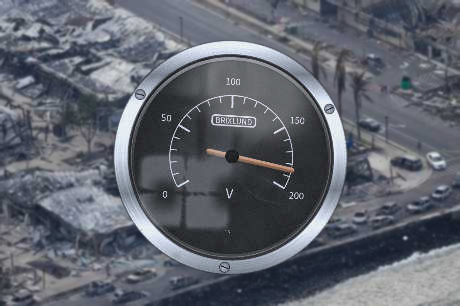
185 V
